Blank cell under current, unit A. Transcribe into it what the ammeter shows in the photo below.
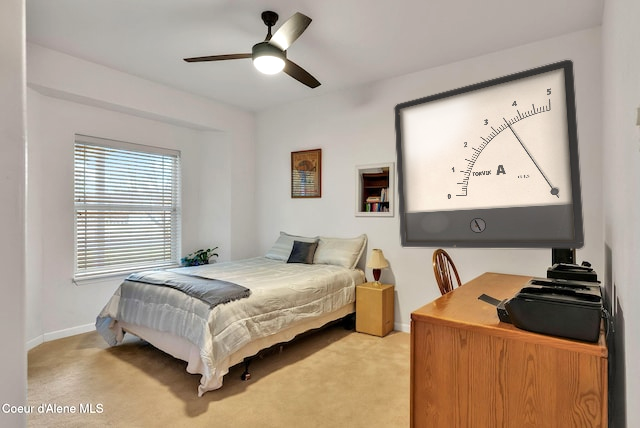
3.5 A
